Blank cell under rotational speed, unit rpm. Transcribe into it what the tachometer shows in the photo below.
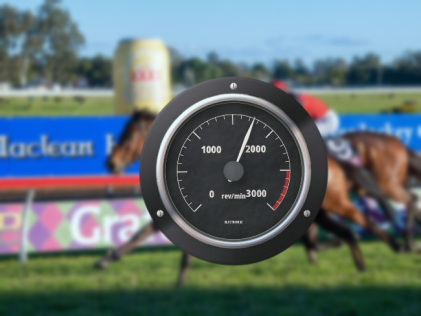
1750 rpm
